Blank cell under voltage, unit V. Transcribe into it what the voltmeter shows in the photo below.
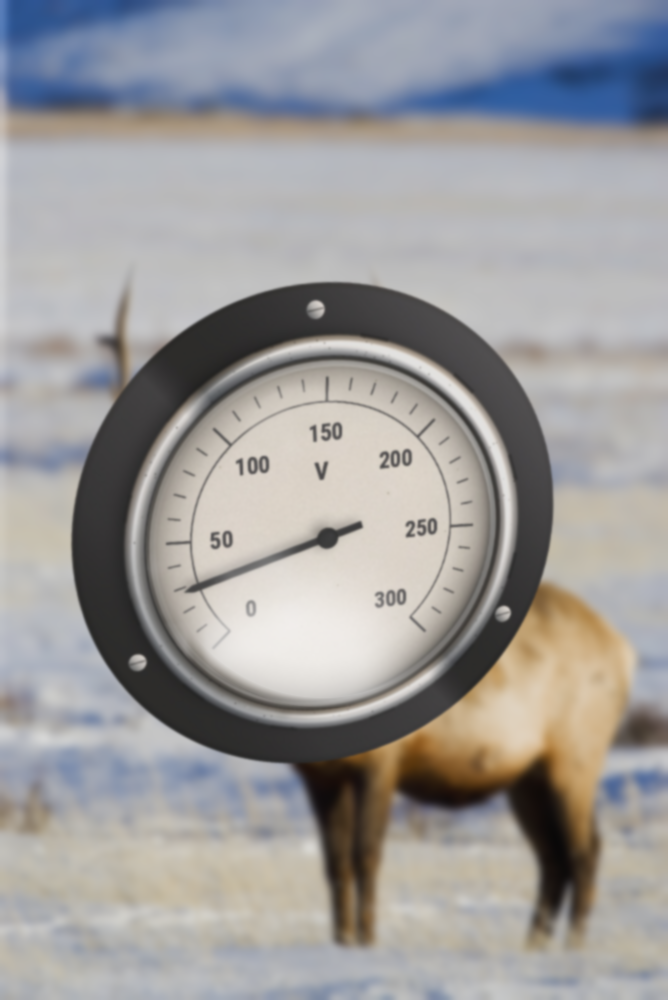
30 V
